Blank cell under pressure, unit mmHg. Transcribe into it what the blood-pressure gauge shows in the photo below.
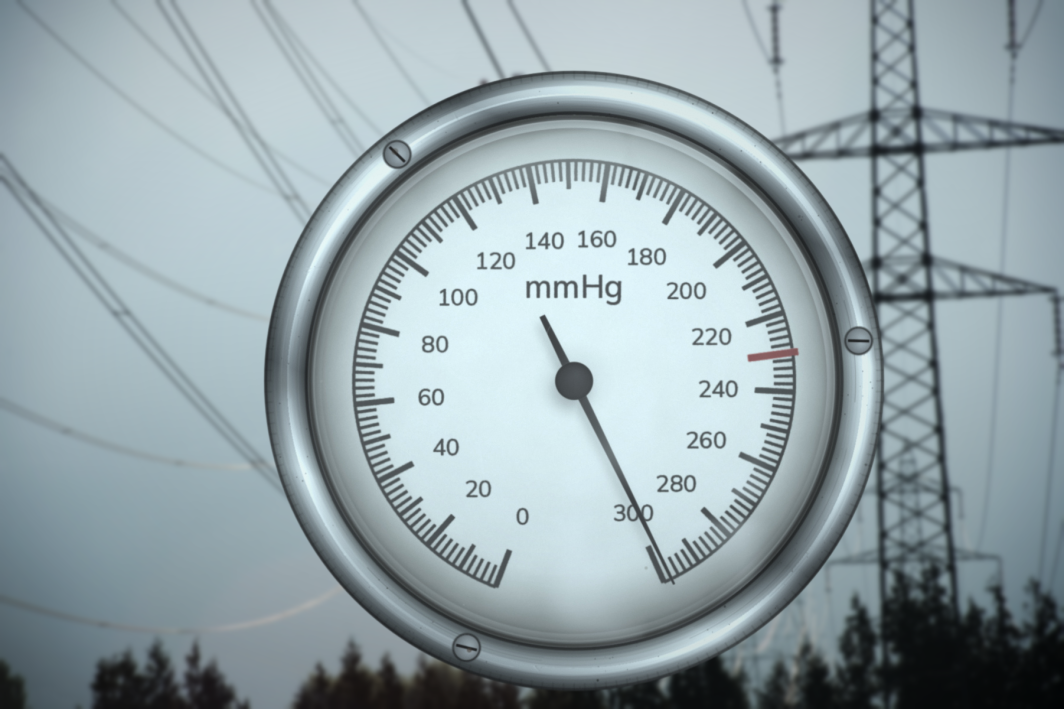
298 mmHg
